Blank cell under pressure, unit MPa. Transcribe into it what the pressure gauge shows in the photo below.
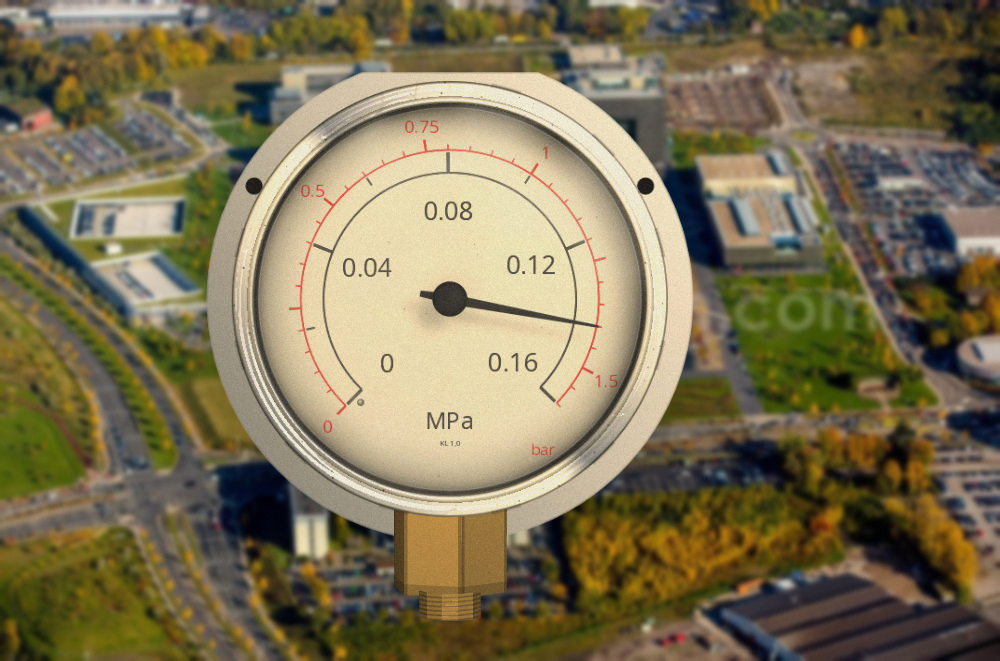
0.14 MPa
